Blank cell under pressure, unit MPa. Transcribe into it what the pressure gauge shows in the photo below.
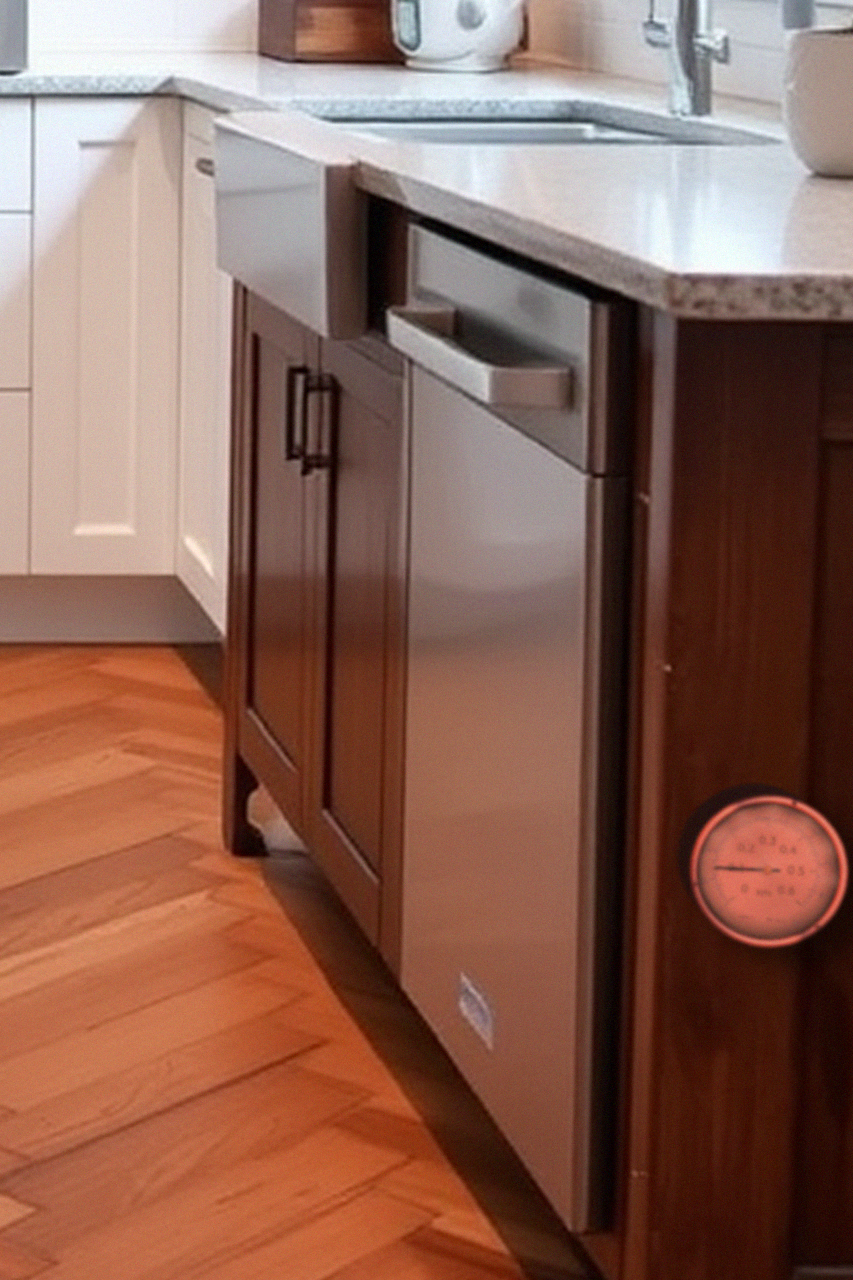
0.1 MPa
